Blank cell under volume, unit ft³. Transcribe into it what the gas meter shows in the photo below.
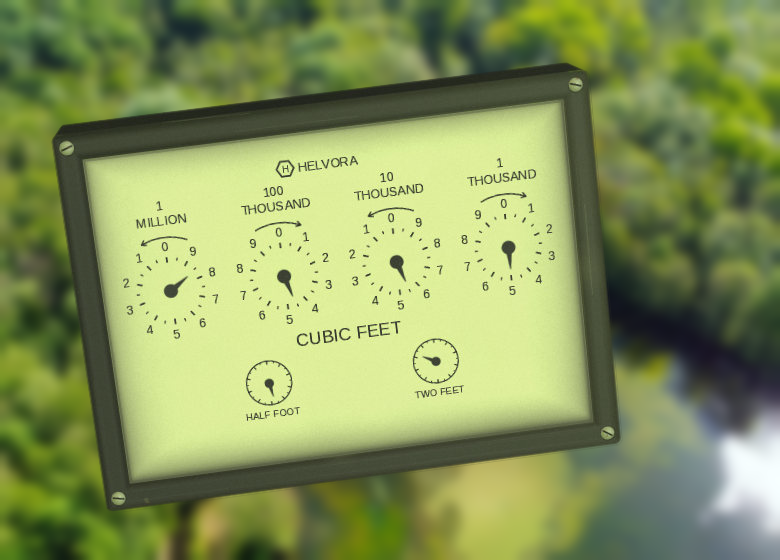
845500 ft³
